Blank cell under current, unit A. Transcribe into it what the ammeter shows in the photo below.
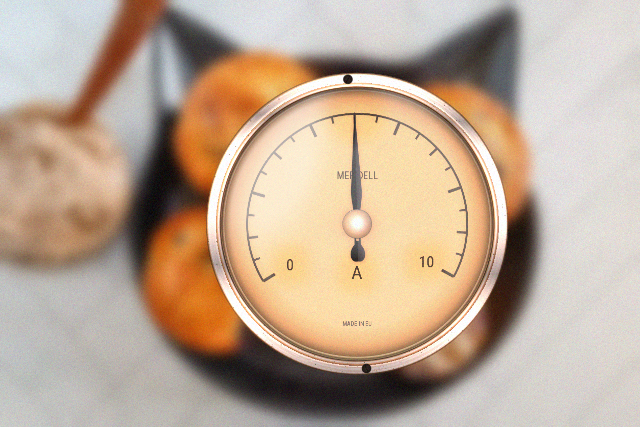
5 A
